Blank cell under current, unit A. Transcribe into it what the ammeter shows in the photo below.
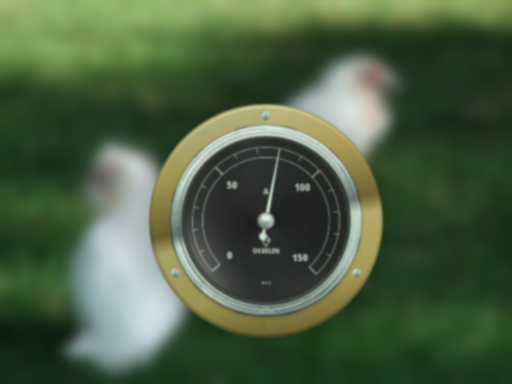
80 A
